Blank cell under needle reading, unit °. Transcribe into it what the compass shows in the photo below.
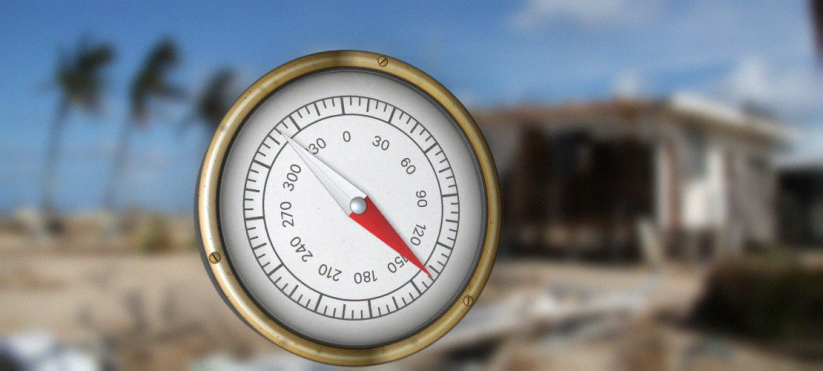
140 °
